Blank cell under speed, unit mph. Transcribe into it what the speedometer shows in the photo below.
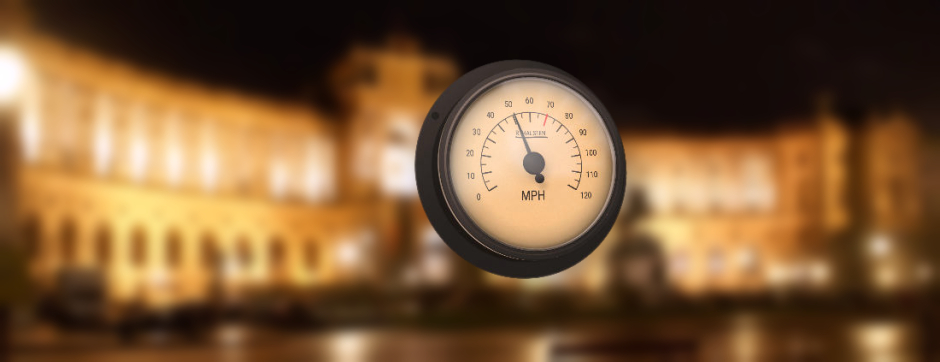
50 mph
